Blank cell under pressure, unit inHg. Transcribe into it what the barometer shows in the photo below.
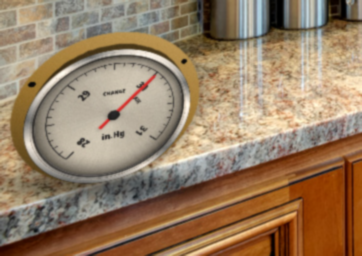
30 inHg
